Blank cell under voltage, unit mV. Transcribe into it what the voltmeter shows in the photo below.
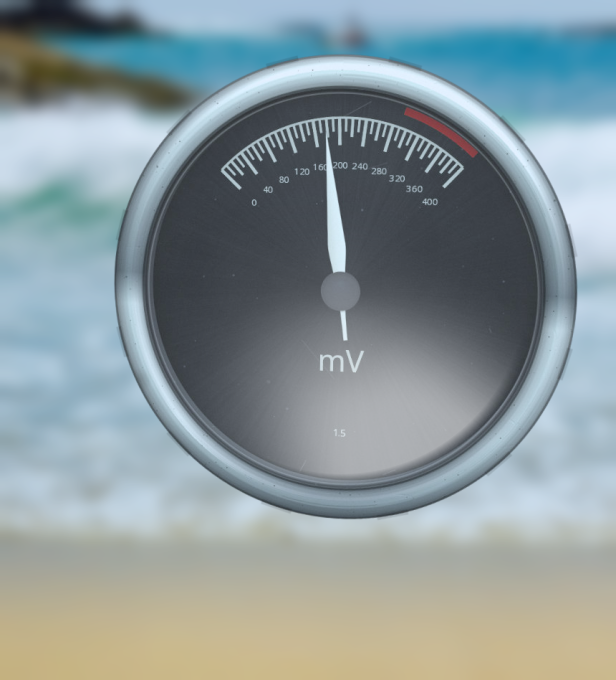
180 mV
